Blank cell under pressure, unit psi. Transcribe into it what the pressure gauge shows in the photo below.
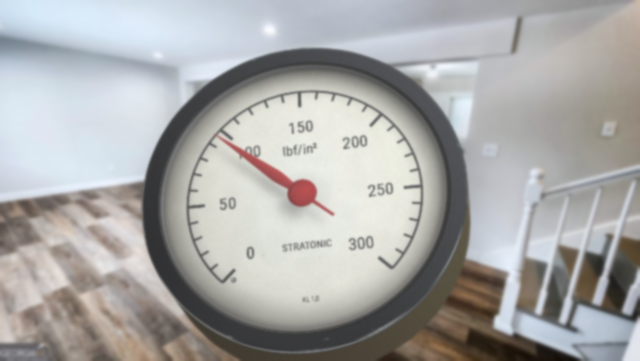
95 psi
